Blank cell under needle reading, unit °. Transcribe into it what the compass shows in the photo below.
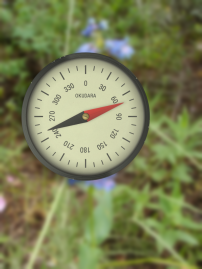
70 °
